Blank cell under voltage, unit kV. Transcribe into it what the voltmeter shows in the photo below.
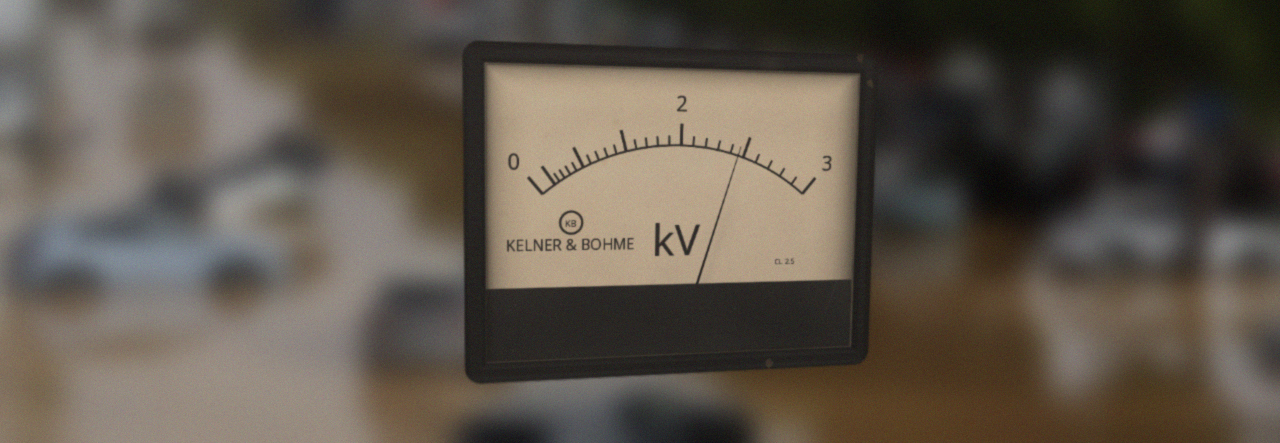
2.45 kV
